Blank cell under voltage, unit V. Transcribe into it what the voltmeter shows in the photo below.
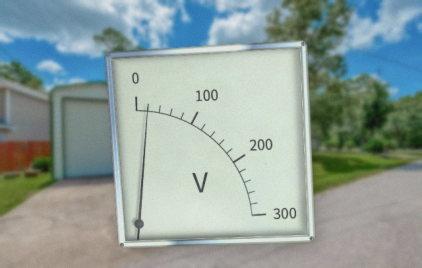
20 V
